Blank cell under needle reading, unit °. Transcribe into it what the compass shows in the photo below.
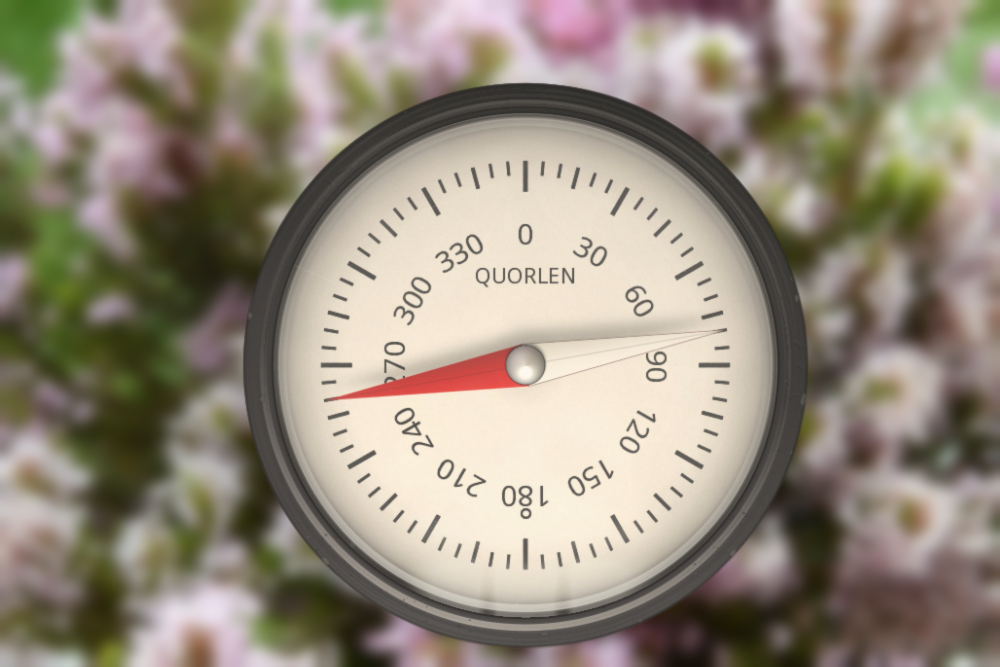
260 °
